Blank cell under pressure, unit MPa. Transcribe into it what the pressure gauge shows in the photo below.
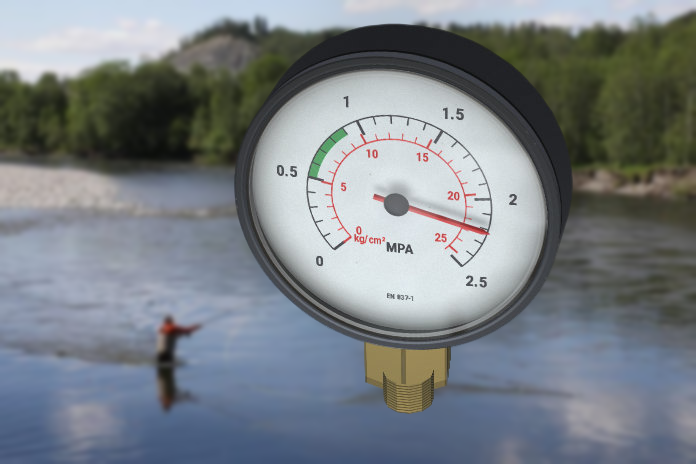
2.2 MPa
